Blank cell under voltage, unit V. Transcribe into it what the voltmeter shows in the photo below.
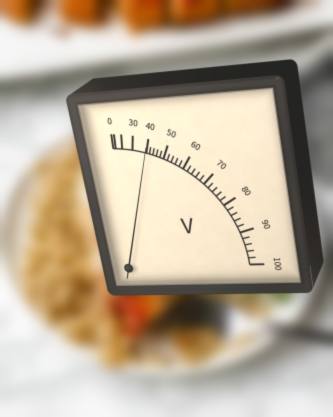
40 V
